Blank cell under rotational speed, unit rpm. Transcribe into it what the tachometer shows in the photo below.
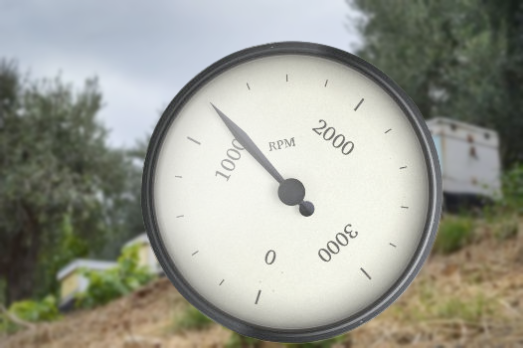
1200 rpm
